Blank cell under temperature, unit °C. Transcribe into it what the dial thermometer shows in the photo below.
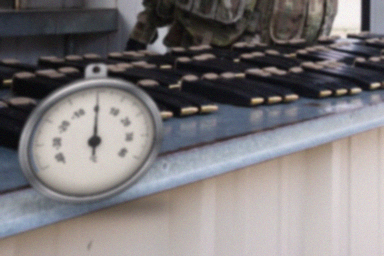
0 °C
